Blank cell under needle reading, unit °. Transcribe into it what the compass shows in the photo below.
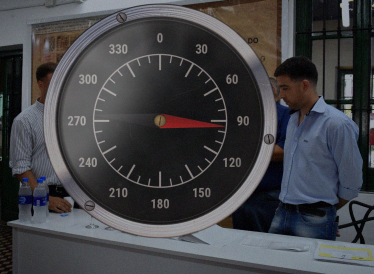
95 °
